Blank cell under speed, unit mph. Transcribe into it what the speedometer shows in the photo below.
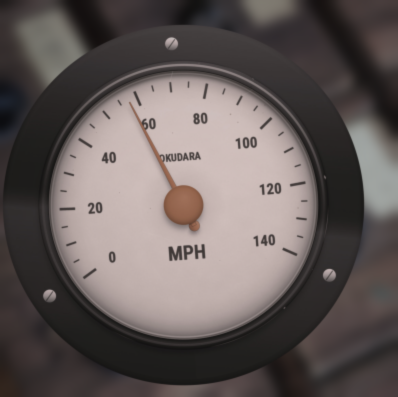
57.5 mph
